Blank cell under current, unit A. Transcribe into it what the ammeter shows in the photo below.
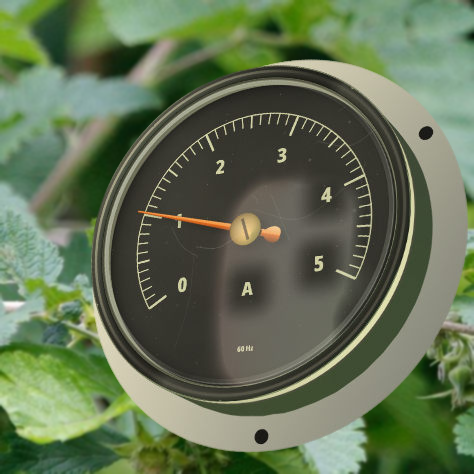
1 A
